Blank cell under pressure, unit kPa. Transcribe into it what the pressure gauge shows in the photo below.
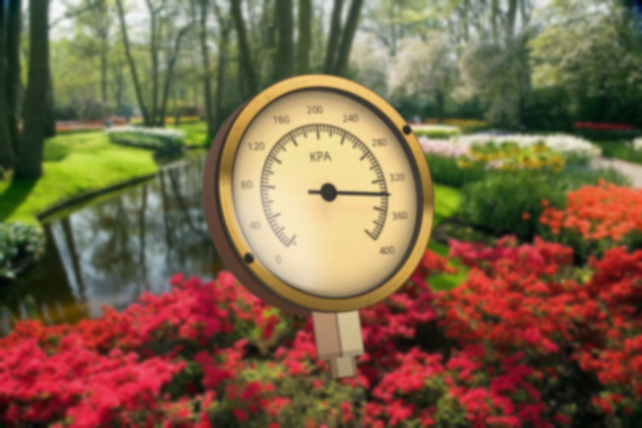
340 kPa
